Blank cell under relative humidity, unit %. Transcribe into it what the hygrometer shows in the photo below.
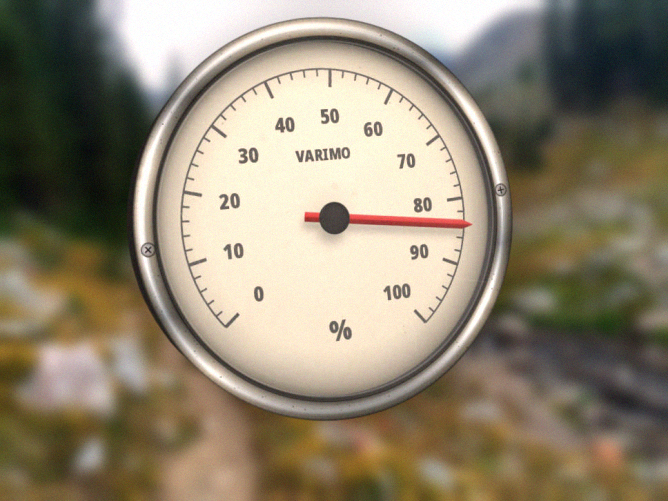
84 %
